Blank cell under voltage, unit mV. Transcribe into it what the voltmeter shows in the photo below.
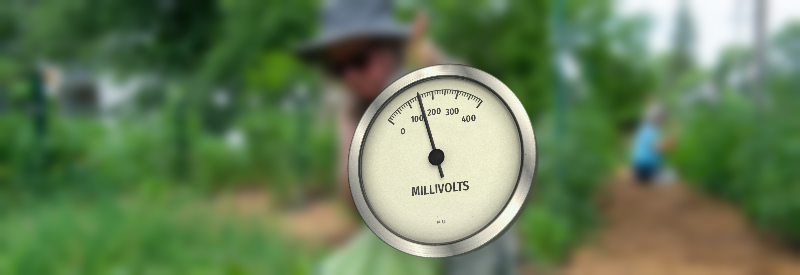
150 mV
